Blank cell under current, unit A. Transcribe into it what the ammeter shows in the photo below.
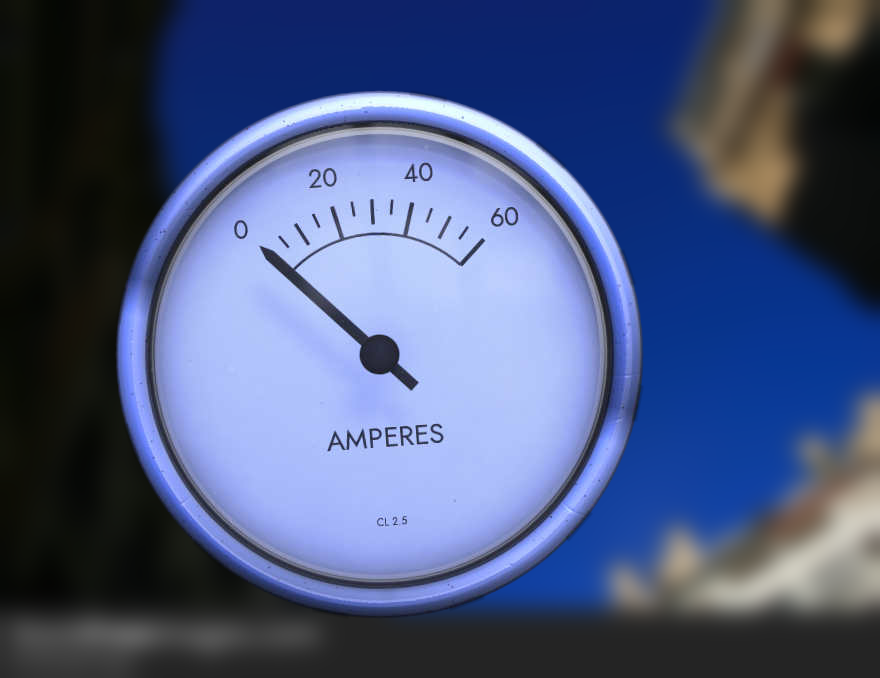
0 A
